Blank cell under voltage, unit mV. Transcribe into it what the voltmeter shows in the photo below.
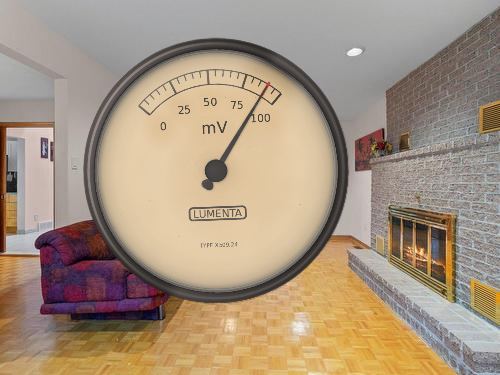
90 mV
